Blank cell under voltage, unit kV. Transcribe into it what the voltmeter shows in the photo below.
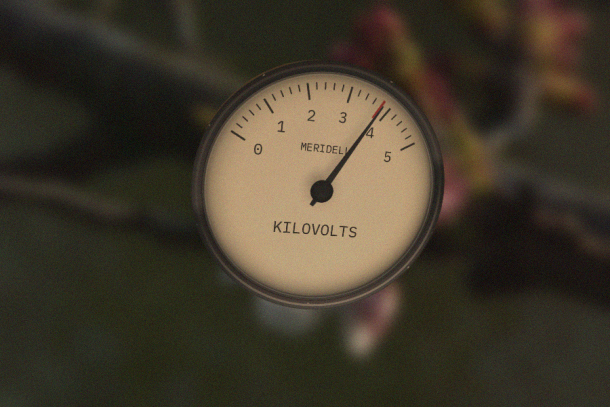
3.8 kV
